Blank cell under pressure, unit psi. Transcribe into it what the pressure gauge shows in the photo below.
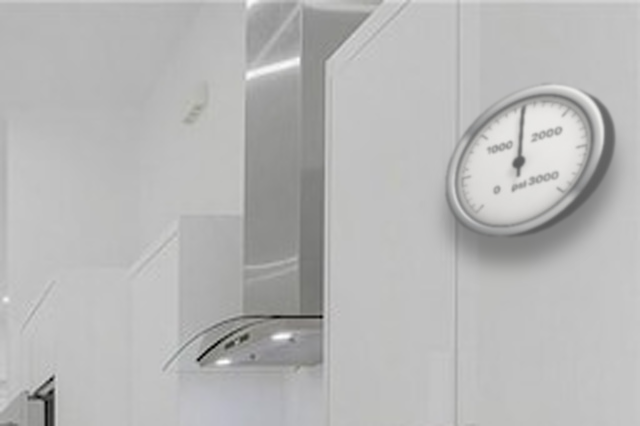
1500 psi
